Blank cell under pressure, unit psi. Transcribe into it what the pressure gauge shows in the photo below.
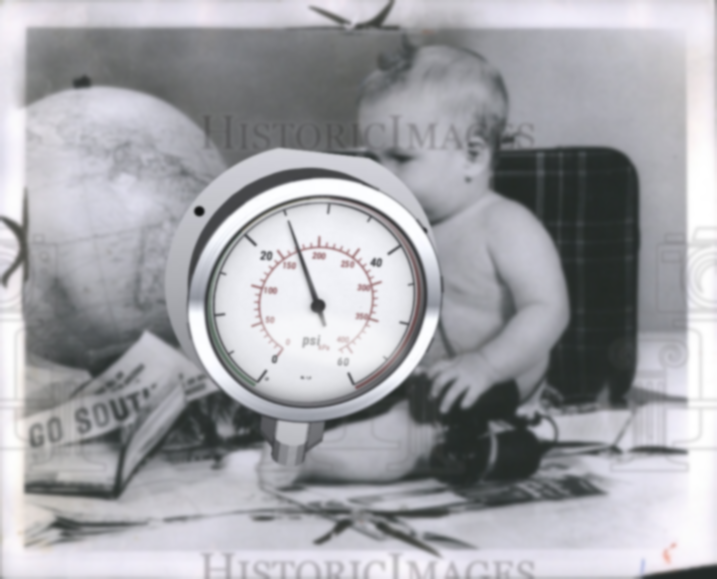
25 psi
